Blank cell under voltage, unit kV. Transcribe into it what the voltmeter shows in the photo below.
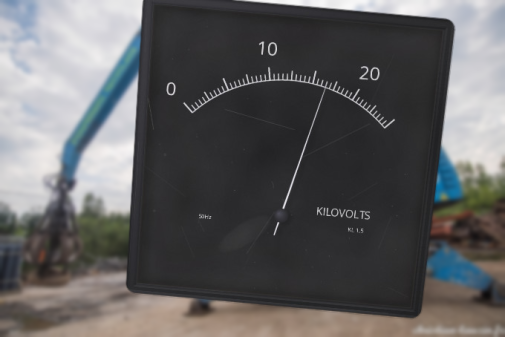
16.5 kV
